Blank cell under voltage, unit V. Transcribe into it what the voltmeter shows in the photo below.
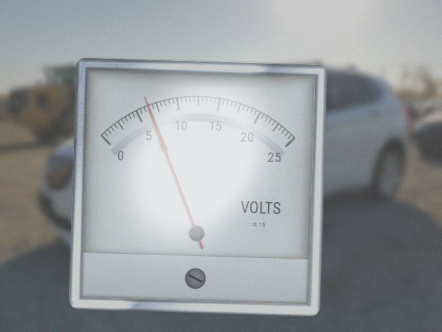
6.5 V
